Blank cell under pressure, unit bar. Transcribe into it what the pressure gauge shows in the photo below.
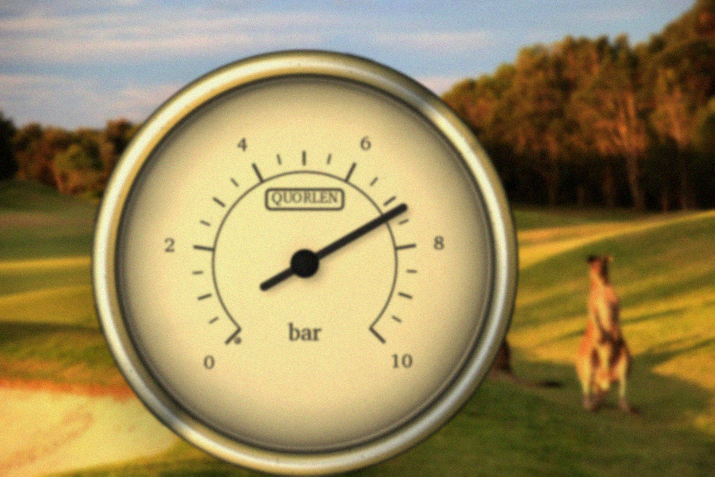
7.25 bar
